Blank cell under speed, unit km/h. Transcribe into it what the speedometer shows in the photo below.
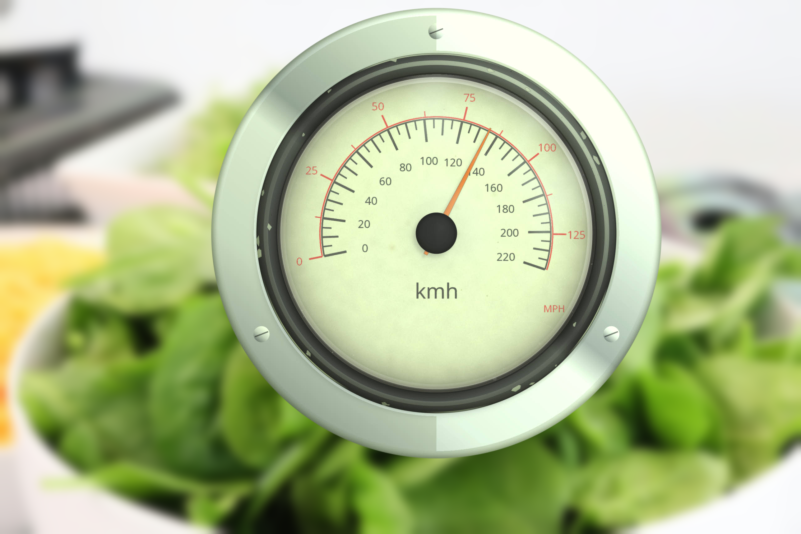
135 km/h
